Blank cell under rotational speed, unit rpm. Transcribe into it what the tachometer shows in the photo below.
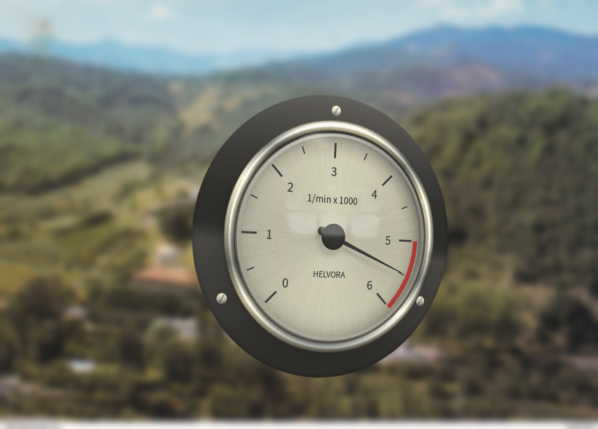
5500 rpm
